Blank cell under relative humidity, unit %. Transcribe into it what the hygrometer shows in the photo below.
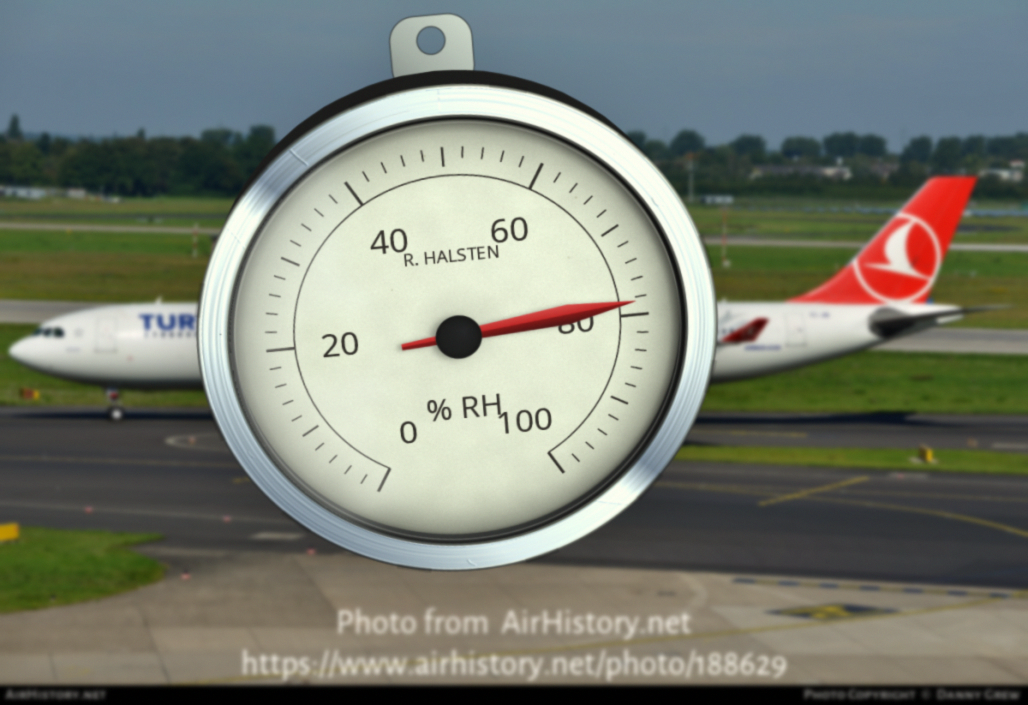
78 %
